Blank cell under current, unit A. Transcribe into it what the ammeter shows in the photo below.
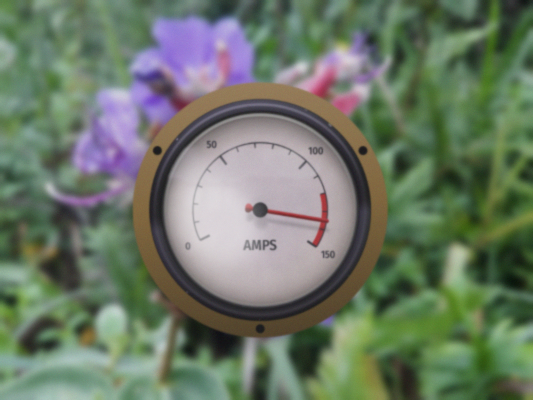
135 A
